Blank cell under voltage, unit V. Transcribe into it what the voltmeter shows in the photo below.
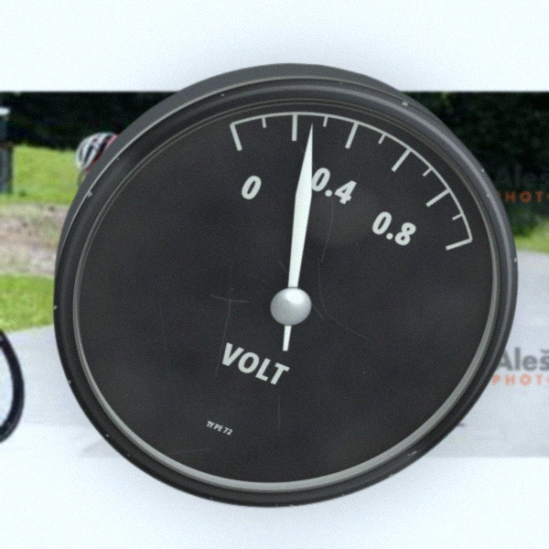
0.25 V
